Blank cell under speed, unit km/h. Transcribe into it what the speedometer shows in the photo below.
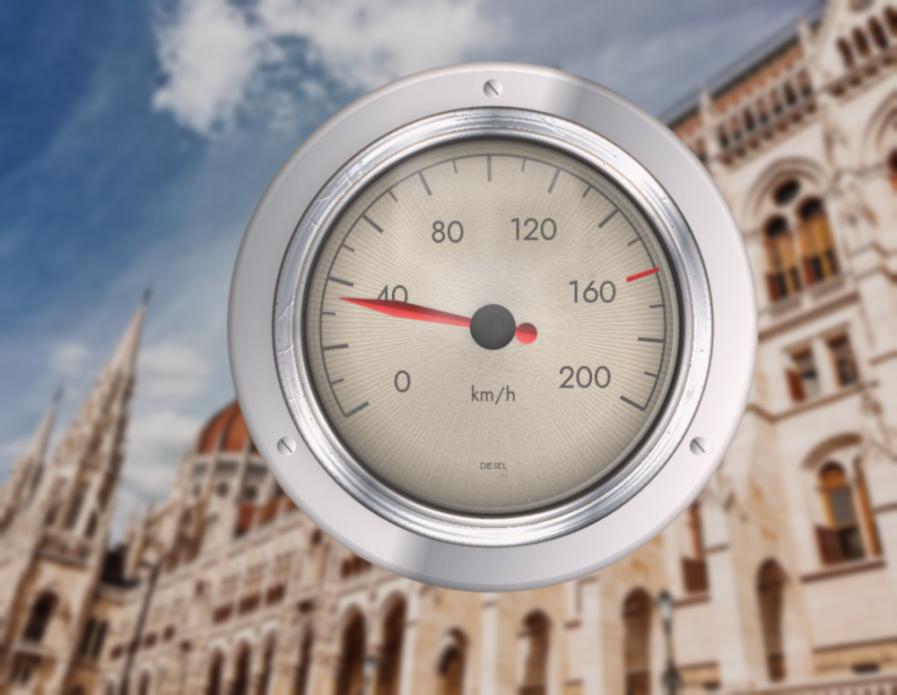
35 km/h
